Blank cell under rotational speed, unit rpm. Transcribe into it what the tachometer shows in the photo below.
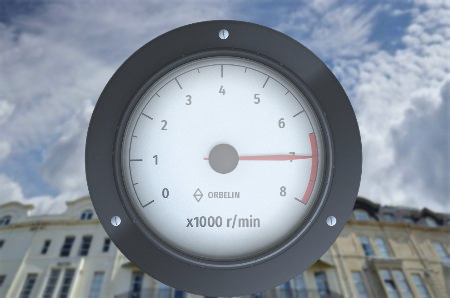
7000 rpm
